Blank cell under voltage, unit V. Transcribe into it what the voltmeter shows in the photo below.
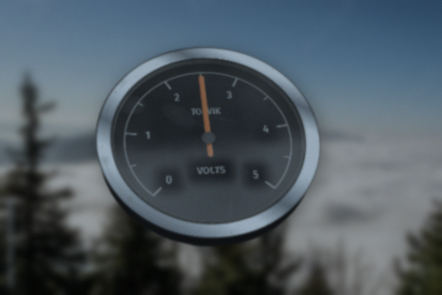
2.5 V
